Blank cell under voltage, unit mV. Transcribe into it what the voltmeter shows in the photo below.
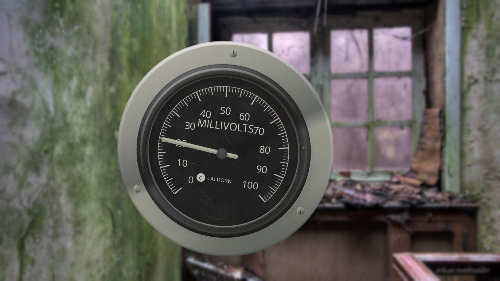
20 mV
